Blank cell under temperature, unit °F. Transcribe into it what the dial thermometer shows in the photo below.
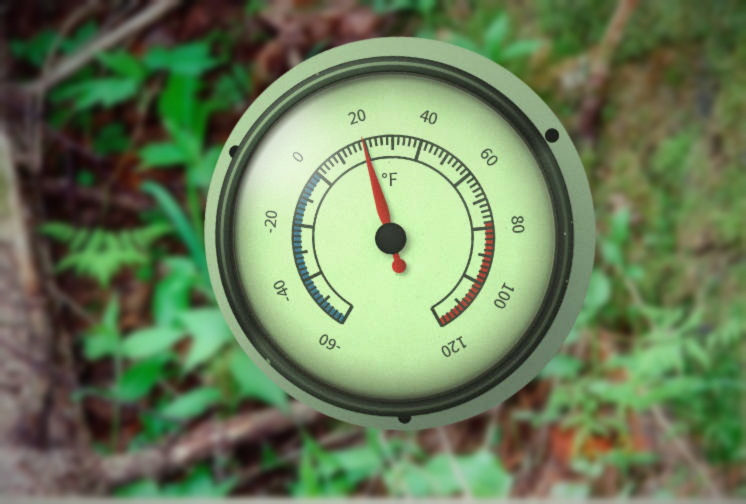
20 °F
